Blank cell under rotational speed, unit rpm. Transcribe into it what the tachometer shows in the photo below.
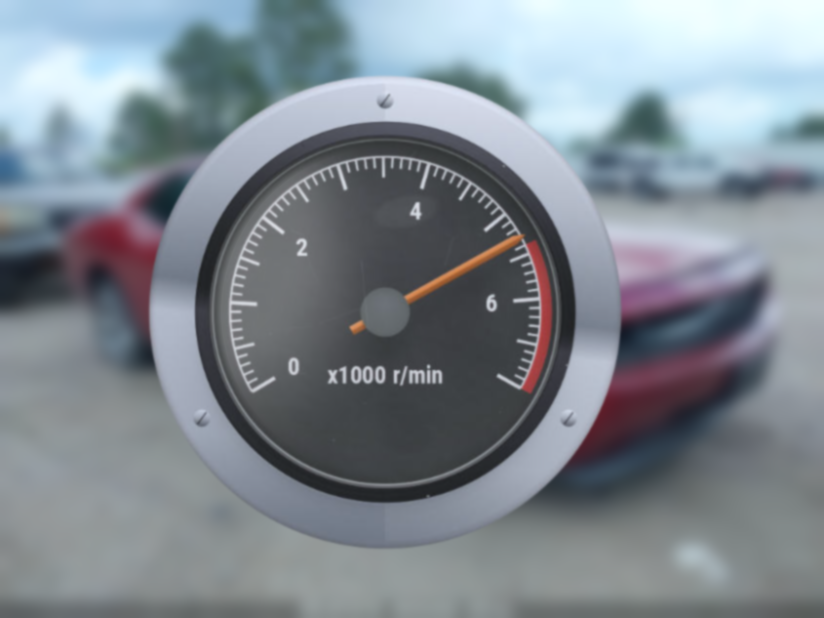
5300 rpm
